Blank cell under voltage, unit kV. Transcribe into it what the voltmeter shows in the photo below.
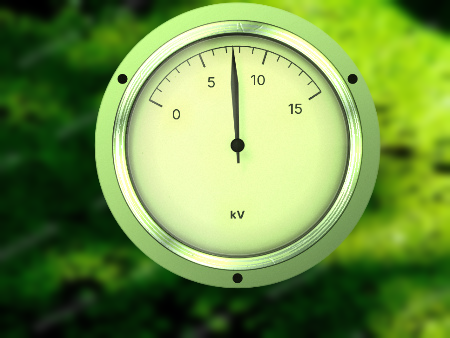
7.5 kV
